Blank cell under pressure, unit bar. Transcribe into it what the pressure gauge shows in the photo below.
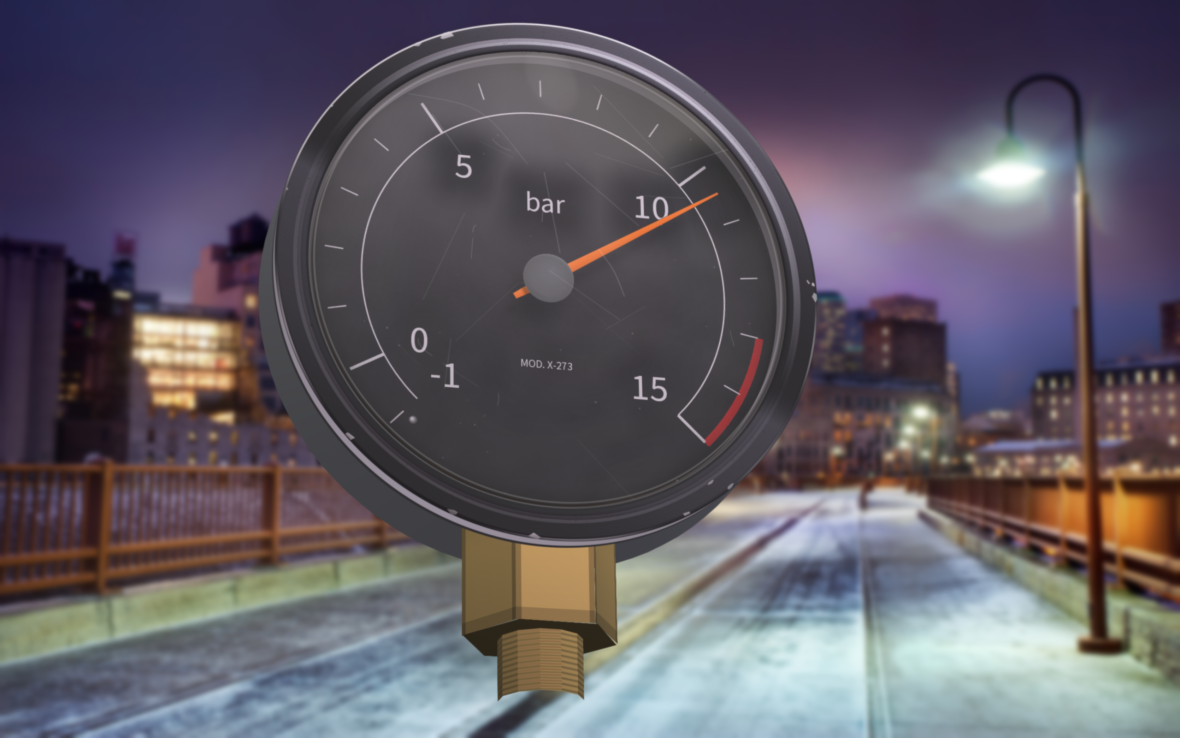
10.5 bar
